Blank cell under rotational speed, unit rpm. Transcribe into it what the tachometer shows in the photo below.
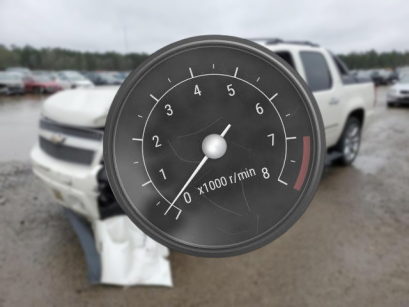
250 rpm
